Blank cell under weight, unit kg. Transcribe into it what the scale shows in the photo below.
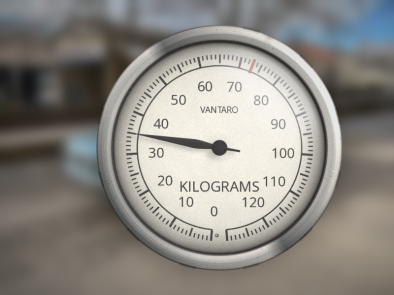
35 kg
